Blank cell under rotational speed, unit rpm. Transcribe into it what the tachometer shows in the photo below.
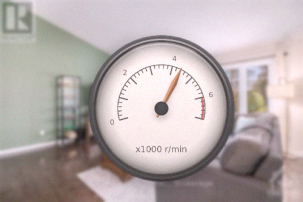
4400 rpm
